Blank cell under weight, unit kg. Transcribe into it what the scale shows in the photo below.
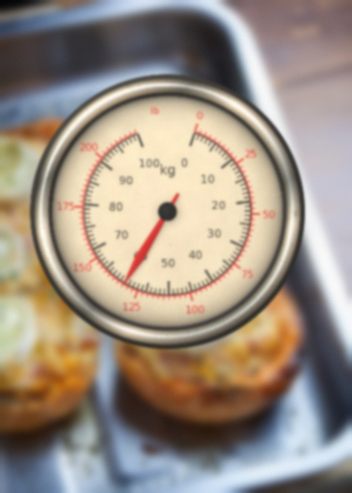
60 kg
